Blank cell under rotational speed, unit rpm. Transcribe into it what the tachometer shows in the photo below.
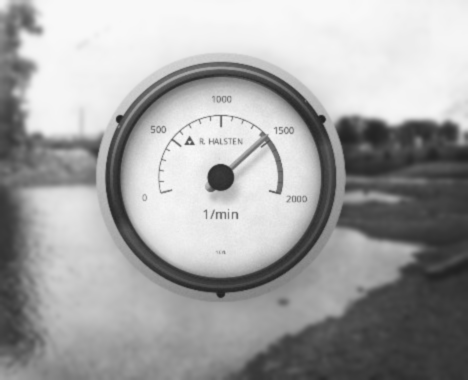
1450 rpm
